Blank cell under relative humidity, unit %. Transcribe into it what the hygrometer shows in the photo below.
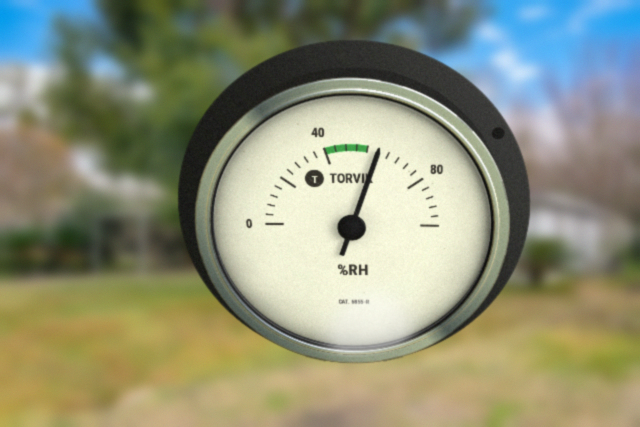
60 %
